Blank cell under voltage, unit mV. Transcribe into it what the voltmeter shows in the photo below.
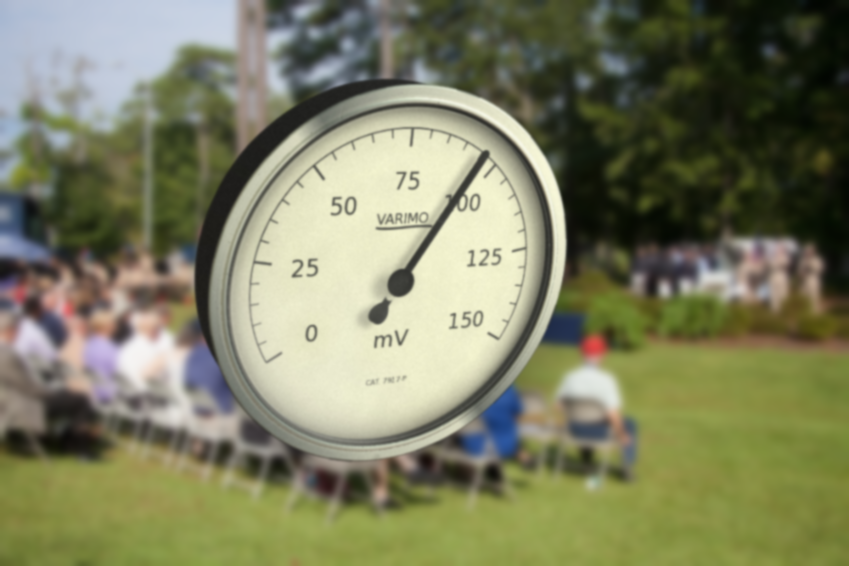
95 mV
